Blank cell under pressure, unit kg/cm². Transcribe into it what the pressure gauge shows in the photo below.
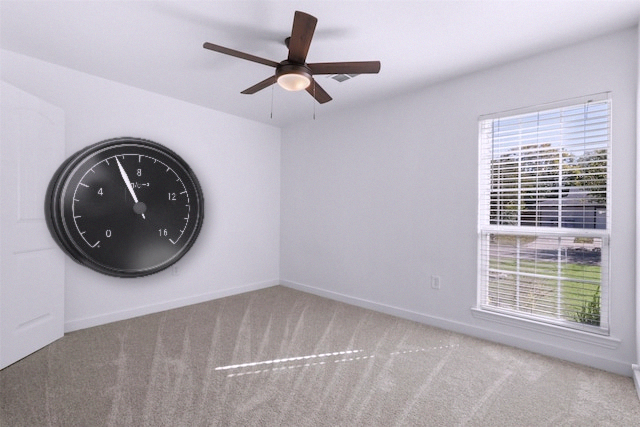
6.5 kg/cm²
